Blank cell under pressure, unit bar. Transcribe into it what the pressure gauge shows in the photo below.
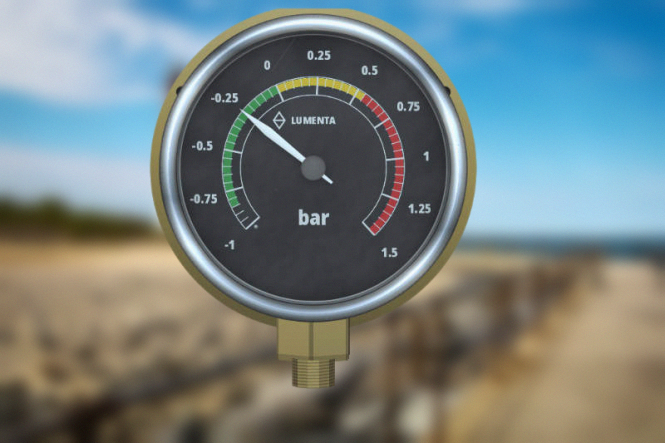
-0.25 bar
